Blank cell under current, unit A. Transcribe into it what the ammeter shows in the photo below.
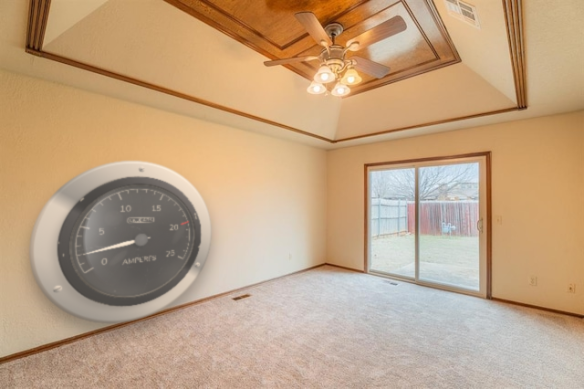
2 A
